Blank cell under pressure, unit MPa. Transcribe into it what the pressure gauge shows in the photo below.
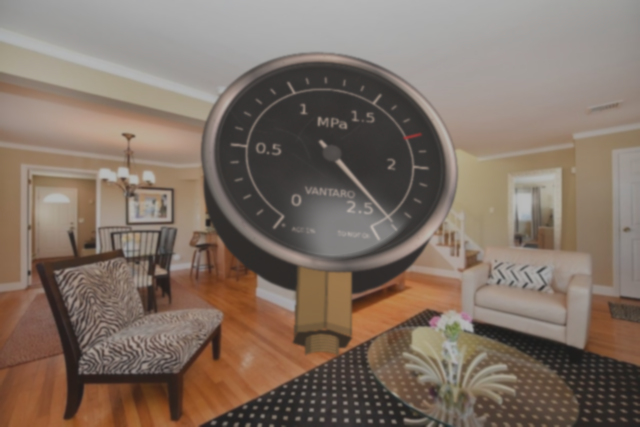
2.4 MPa
